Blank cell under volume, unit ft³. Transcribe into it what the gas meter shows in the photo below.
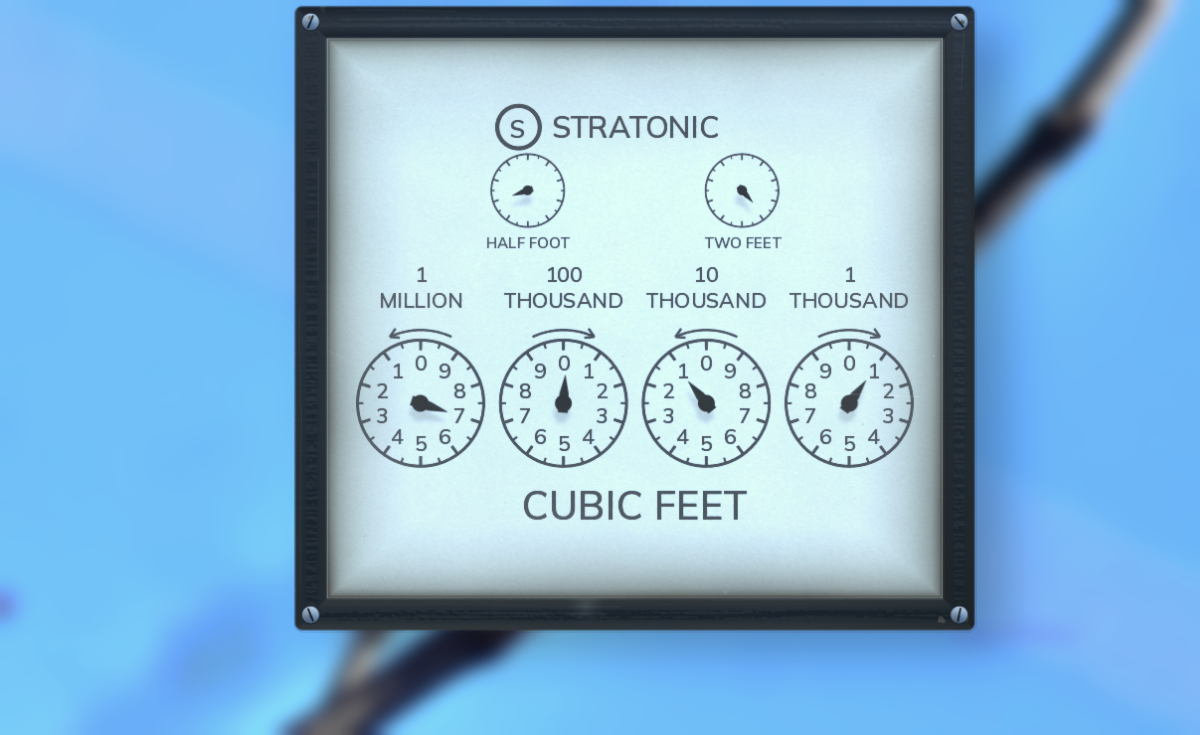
701100 ft³
